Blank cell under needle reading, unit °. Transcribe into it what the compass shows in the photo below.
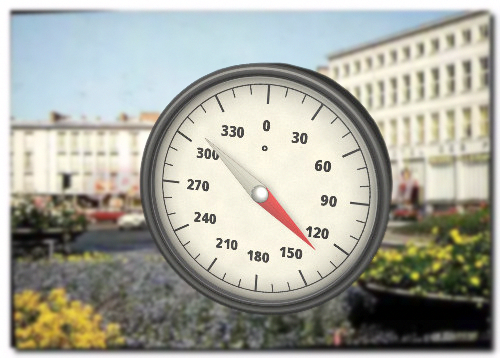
130 °
